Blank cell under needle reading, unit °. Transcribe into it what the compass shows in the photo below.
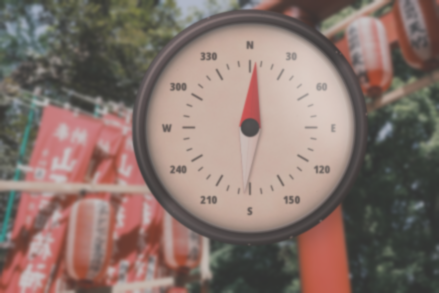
5 °
